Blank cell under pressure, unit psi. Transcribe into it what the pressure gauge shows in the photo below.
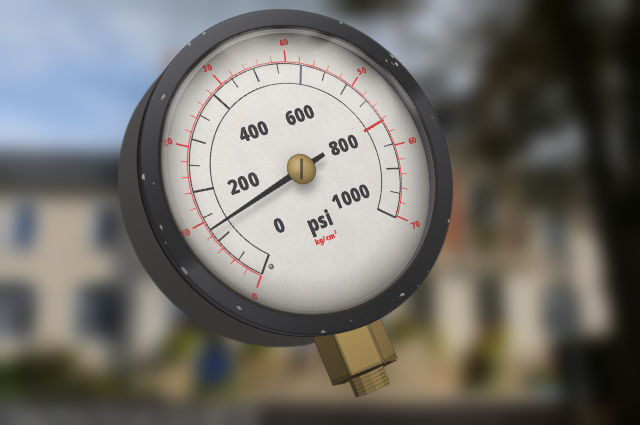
125 psi
